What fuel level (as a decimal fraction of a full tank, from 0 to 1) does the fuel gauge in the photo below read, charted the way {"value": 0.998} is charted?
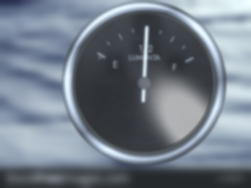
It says {"value": 0.5}
